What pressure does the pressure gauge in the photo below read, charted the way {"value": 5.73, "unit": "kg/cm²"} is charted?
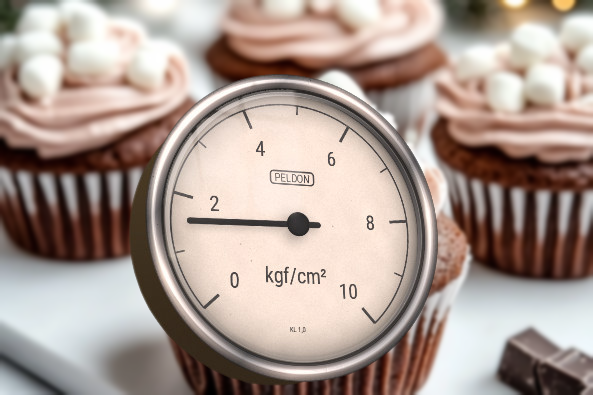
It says {"value": 1.5, "unit": "kg/cm²"}
